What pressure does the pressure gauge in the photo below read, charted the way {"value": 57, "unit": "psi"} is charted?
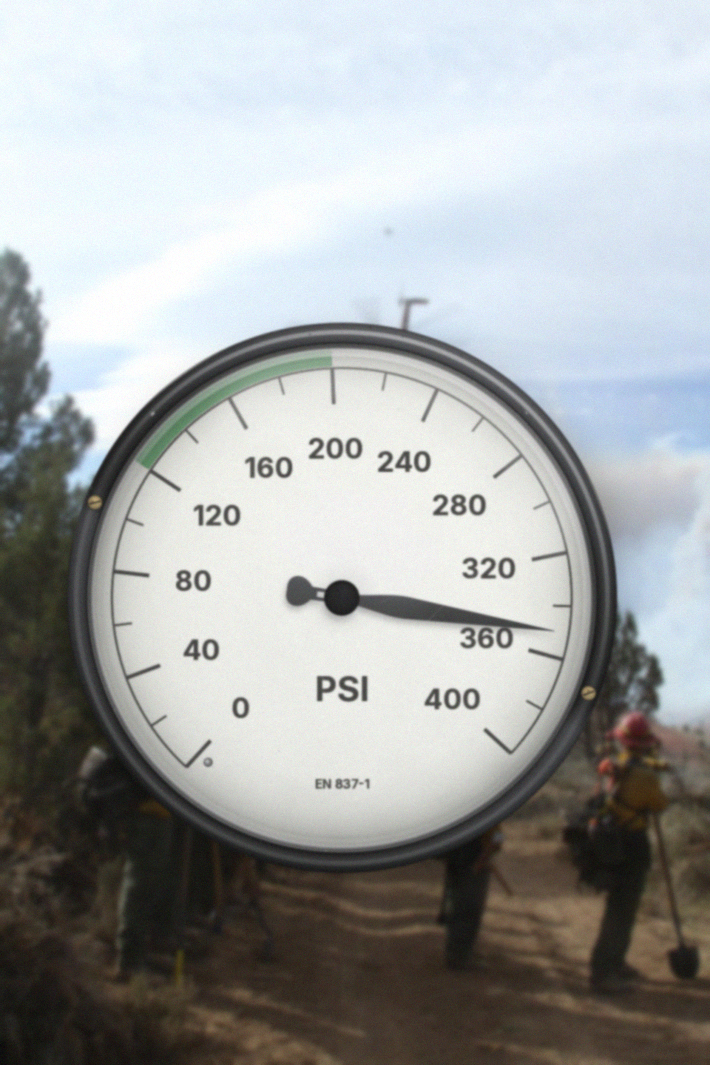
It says {"value": 350, "unit": "psi"}
